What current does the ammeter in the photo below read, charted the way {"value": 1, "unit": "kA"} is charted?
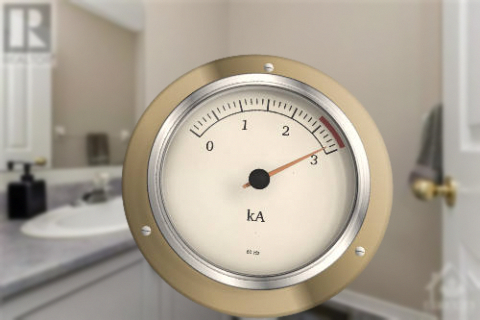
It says {"value": 2.9, "unit": "kA"}
